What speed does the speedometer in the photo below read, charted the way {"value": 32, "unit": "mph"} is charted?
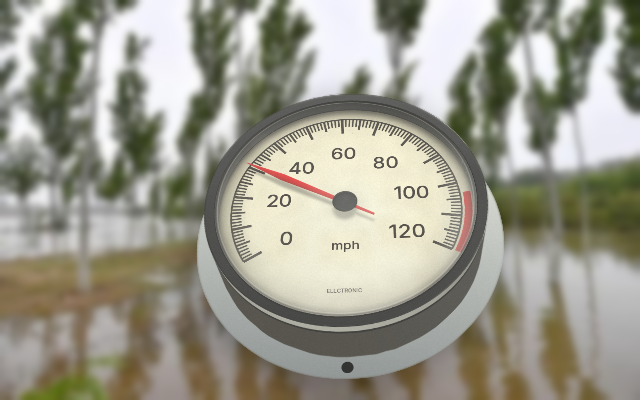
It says {"value": 30, "unit": "mph"}
